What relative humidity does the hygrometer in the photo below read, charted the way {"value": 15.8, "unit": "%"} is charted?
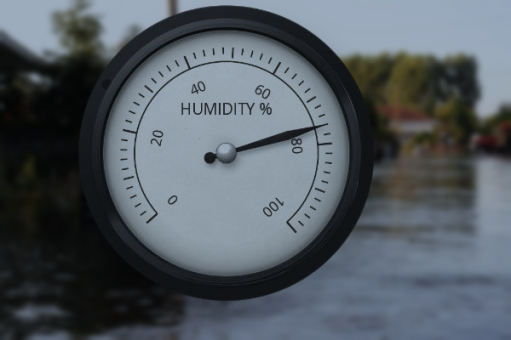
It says {"value": 76, "unit": "%"}
